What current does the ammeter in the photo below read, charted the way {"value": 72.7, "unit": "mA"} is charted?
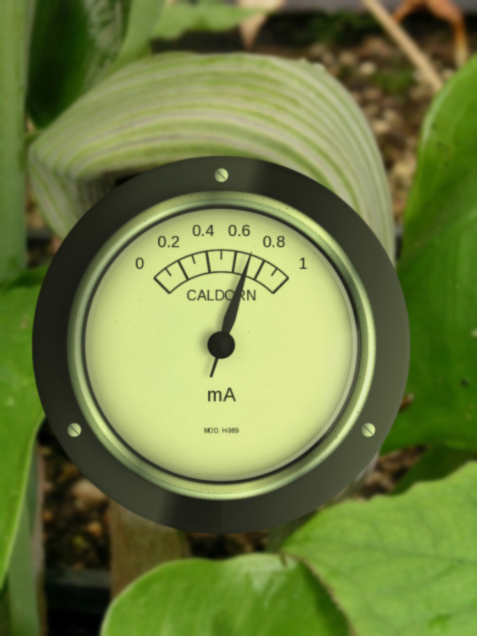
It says {"value": 0.7, "unit": "mA"}
